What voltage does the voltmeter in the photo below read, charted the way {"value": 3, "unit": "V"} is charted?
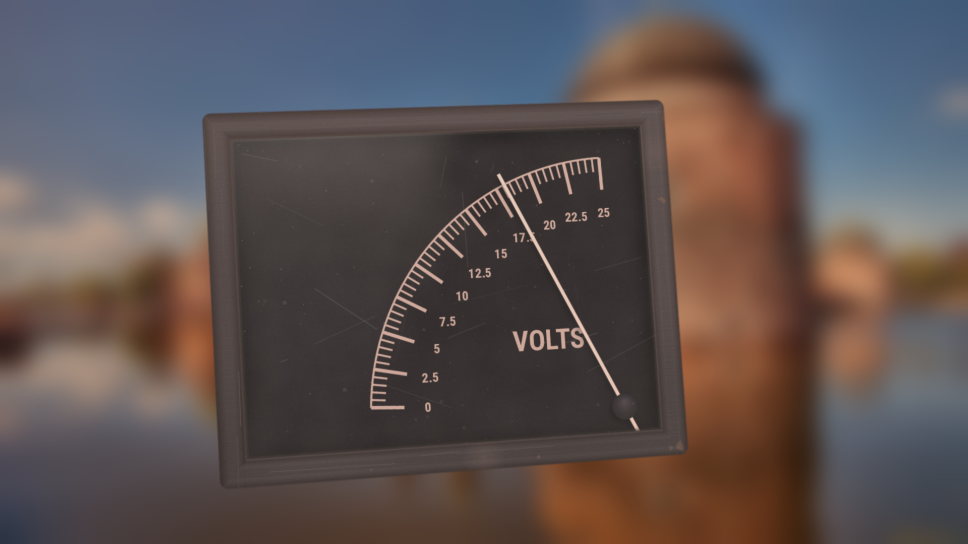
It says {"value": 18, "unit": "V"}
